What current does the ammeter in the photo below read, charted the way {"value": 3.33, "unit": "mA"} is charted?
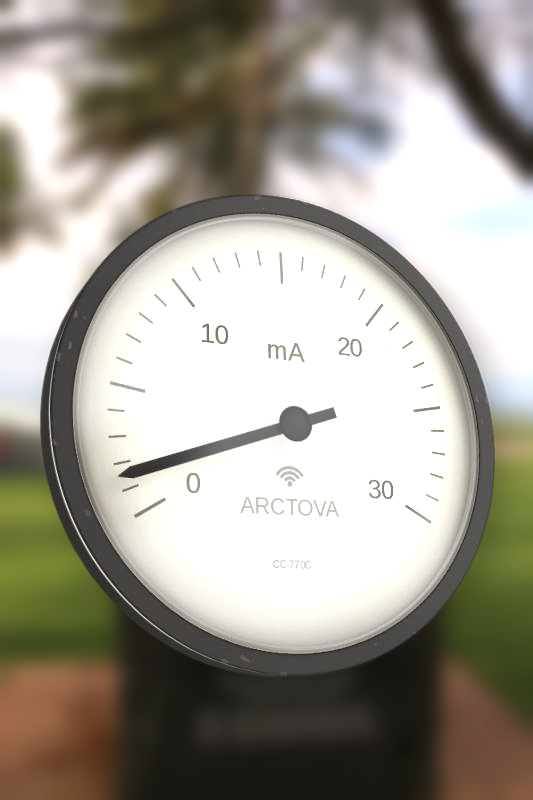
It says {"value": 1.5, "unit": "mA"}
